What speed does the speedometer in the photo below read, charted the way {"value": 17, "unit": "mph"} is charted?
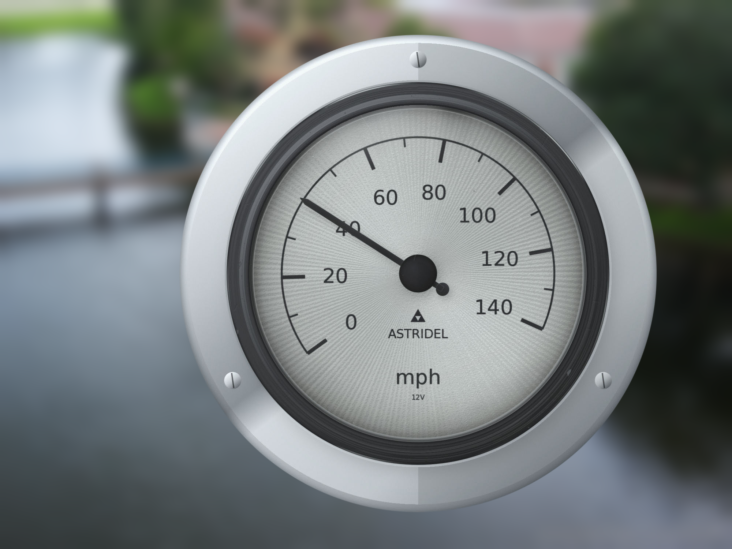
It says {"value": 40, "unit": "mph"}
